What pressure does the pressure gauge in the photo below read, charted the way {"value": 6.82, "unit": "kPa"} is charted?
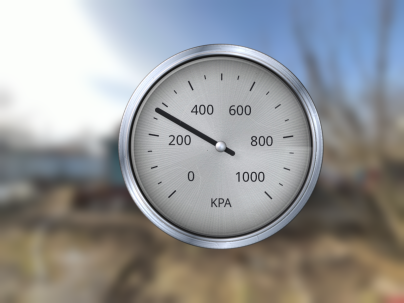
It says {"value": 275, "unit": "kPa"}
